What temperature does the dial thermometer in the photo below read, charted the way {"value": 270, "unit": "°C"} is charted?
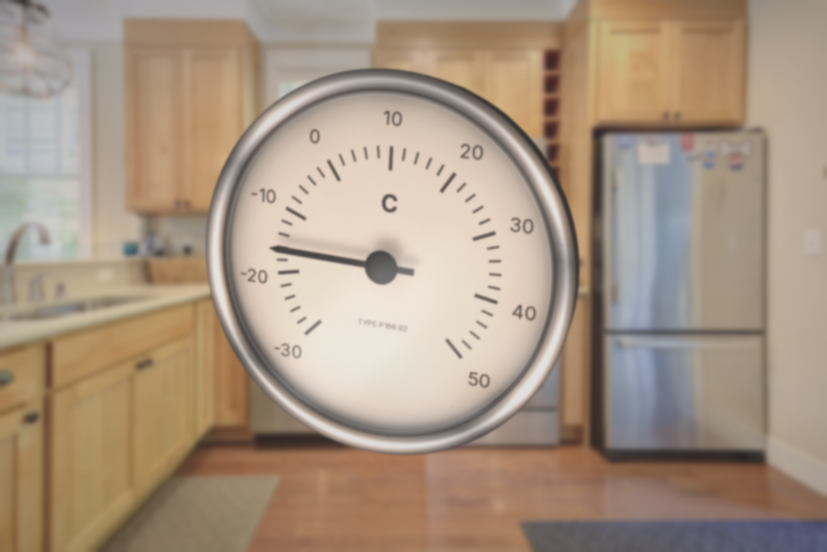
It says {"value": -16, "unit": "°C"}
